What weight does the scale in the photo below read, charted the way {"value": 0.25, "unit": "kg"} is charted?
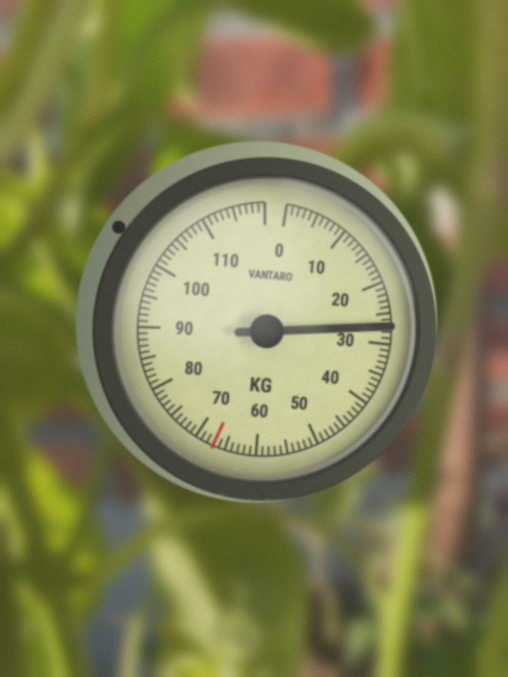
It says {"value": 27, "unit": "kg"}
